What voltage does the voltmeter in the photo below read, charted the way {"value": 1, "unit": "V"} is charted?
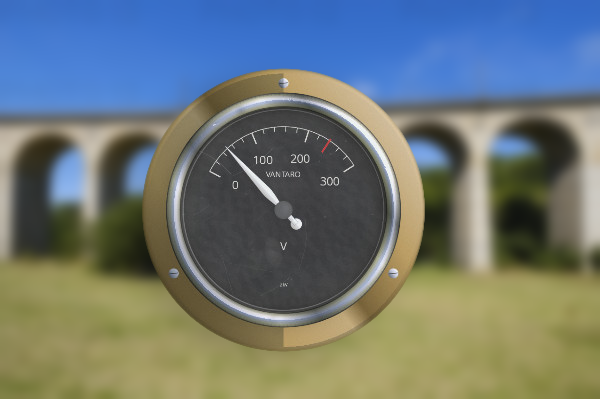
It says {"value": 50, "unit": "V"}
